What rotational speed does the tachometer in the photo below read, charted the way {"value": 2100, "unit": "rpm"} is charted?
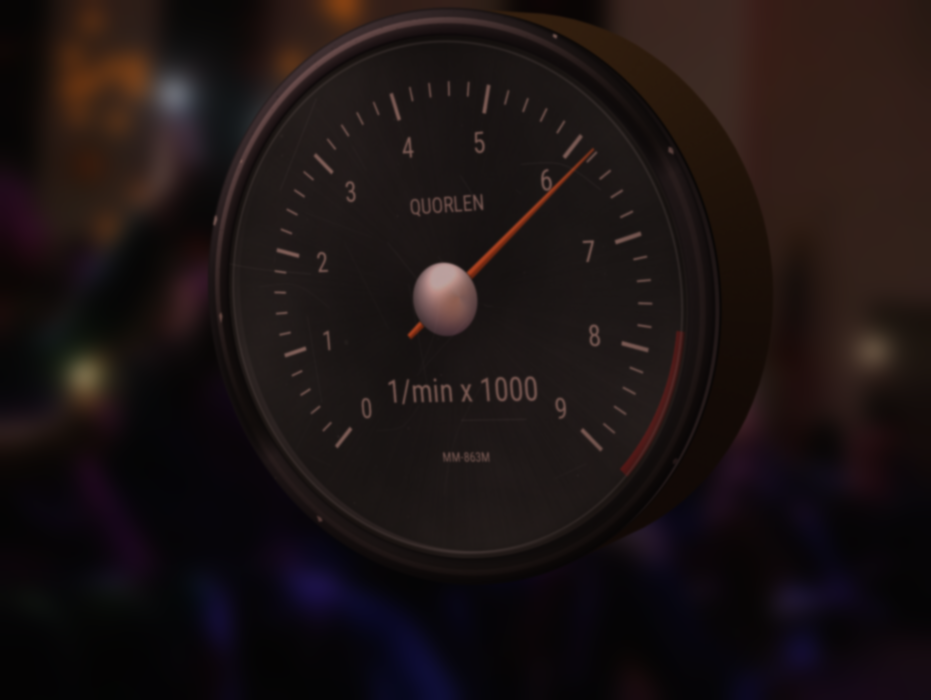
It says {"value": 6200, "unit": "rpm"}
